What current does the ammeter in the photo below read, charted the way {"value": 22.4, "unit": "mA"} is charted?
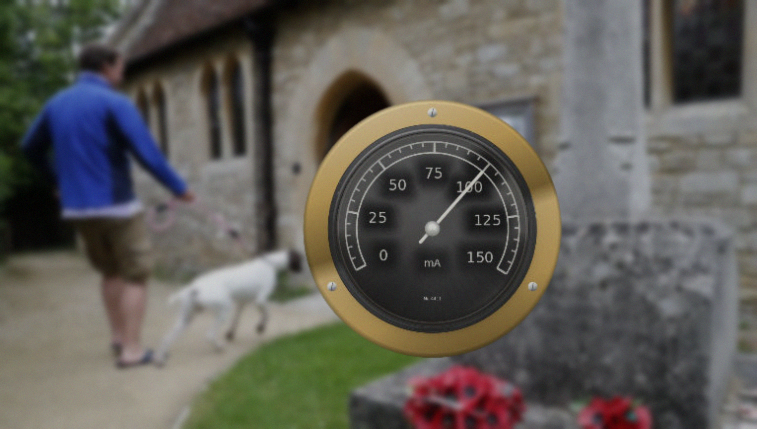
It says {"value": 100, "unit": "mA"}
